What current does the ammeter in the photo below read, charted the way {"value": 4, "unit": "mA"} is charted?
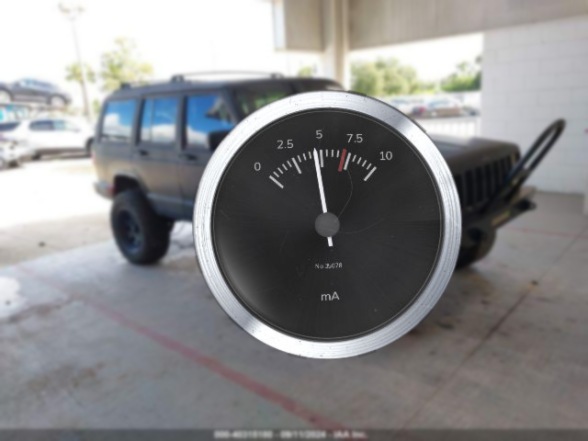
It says {"value": 4.5, "unit": "mA"}
